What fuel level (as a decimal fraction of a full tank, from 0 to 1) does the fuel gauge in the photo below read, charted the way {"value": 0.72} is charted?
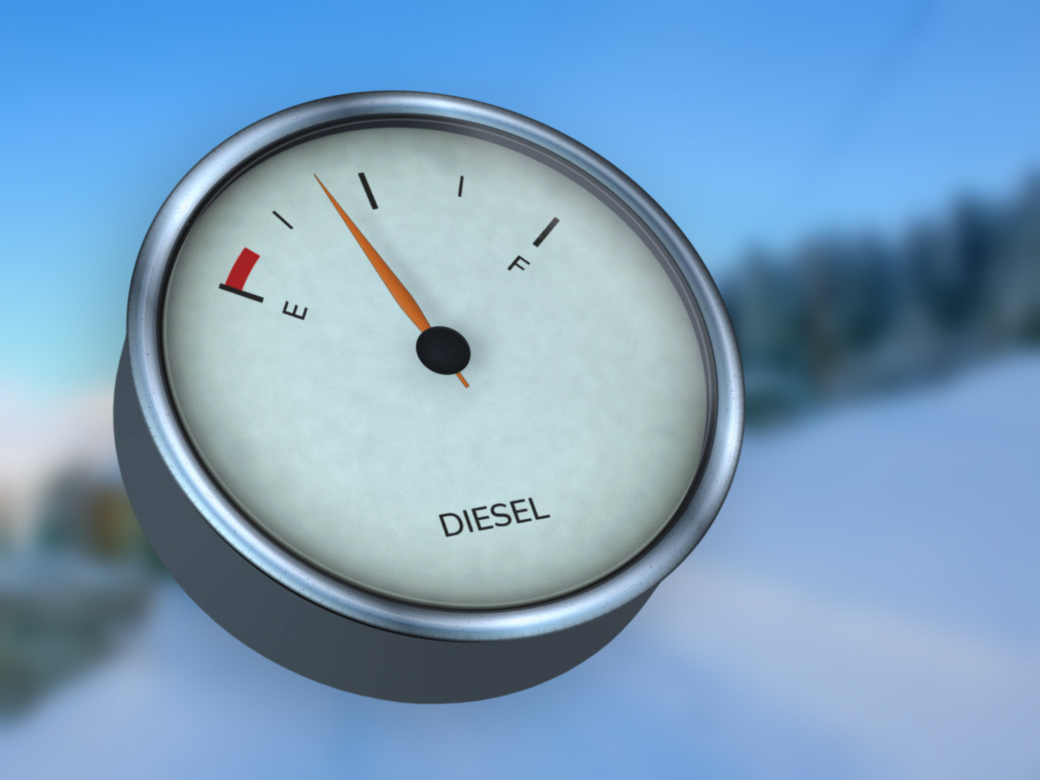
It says {"value": 0.375}
